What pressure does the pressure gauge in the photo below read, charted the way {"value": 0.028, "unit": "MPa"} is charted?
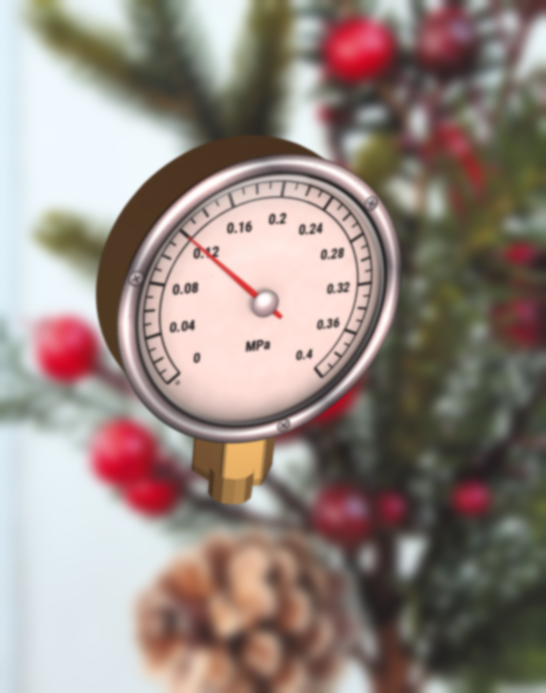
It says {"value": 0.12, "unit": "MPa"}
